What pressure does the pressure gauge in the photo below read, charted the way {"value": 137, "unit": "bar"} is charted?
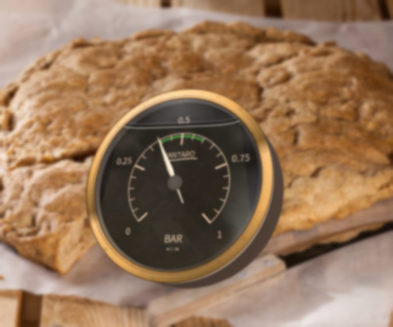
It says {"value": 0.4, "unit": "bar"}
